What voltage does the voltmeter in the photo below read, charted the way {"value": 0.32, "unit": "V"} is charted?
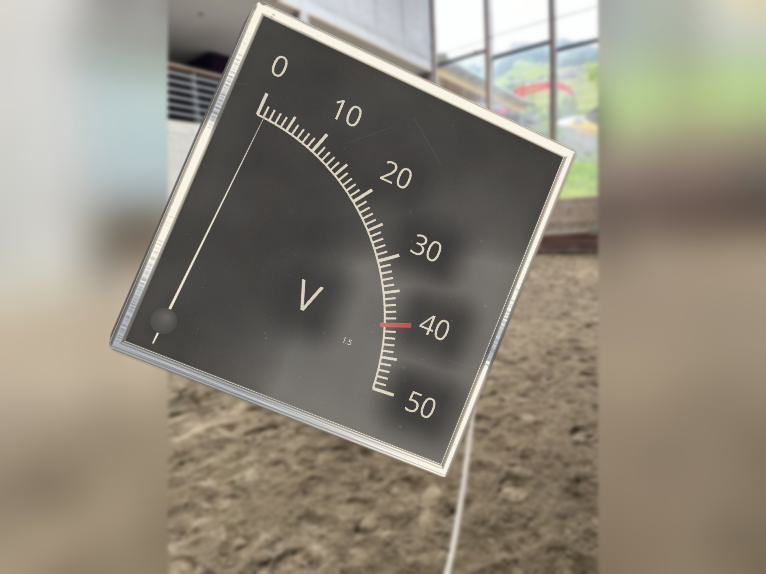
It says {"value": 1, "unit": "V"}
